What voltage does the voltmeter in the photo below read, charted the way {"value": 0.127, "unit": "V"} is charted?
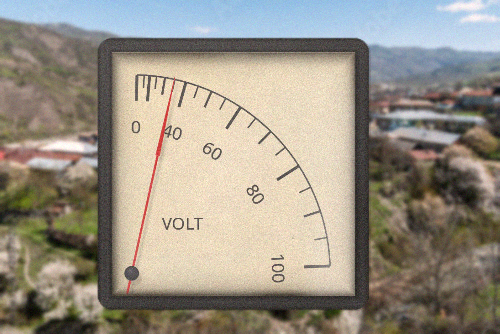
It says {"value": 35, "unit": "V"}
